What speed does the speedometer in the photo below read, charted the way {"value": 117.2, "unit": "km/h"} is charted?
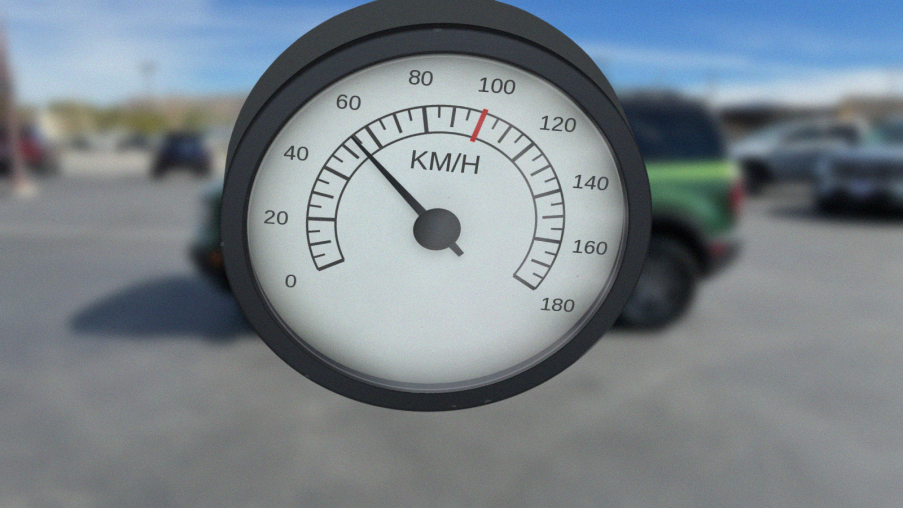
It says {"value": 55, "unit": "km/h"}
